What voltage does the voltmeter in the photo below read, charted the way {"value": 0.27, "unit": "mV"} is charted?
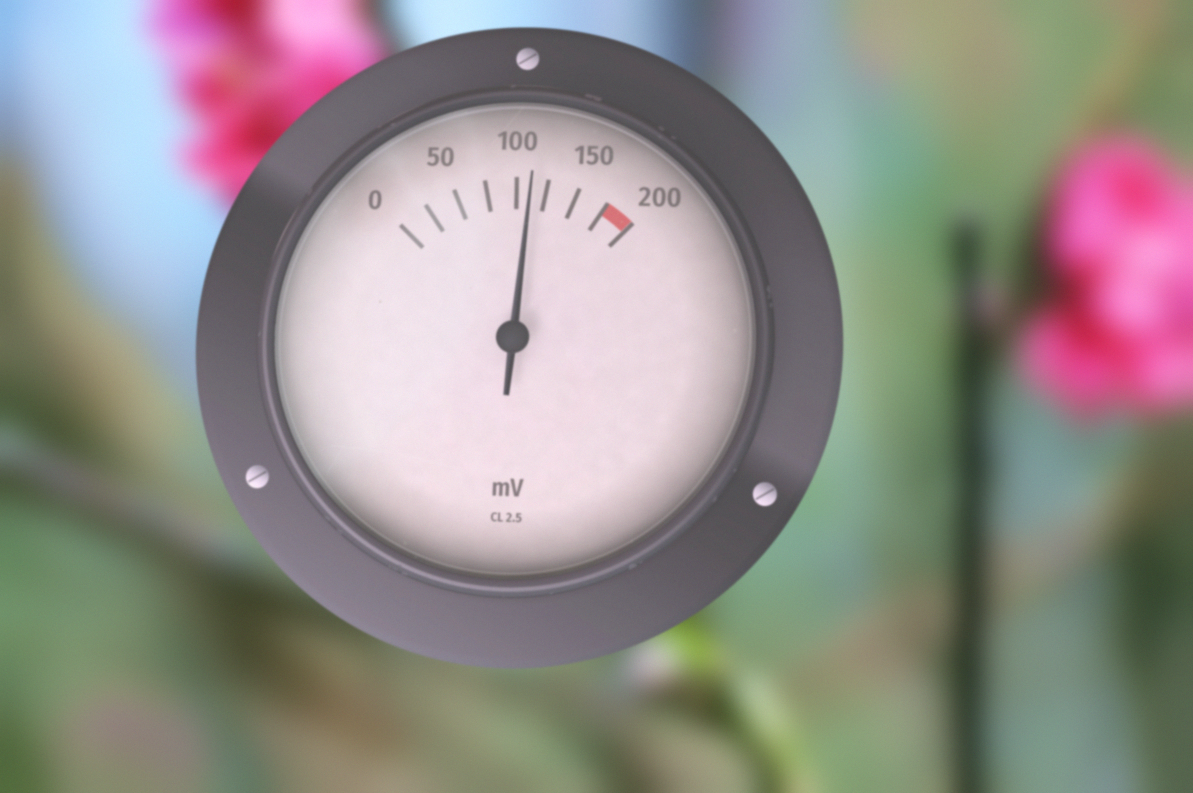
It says {"value": 112.5, "unit": "mV"}
